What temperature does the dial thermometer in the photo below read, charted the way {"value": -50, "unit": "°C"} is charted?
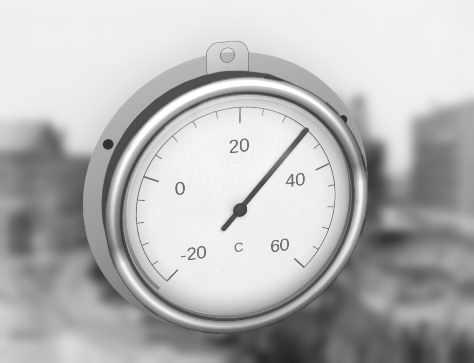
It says {"value": 32, "unit": "°C"}
